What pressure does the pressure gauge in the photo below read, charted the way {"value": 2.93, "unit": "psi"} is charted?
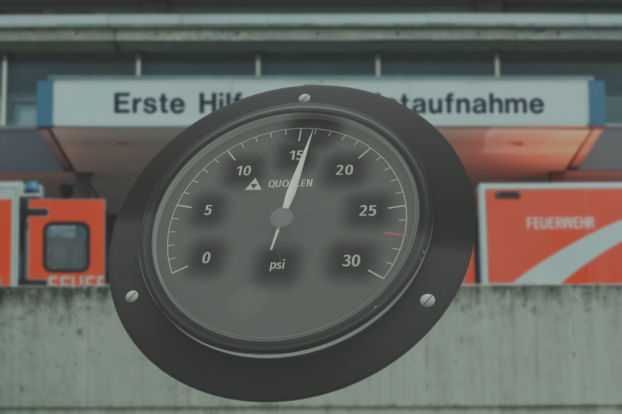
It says {"value": 16, "unit": "psi"}
